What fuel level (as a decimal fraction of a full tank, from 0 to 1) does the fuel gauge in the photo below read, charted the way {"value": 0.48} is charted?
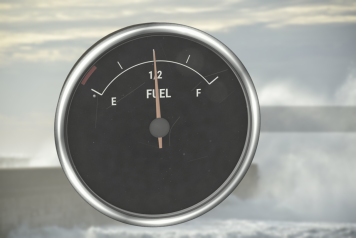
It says {"value": 0.5}
